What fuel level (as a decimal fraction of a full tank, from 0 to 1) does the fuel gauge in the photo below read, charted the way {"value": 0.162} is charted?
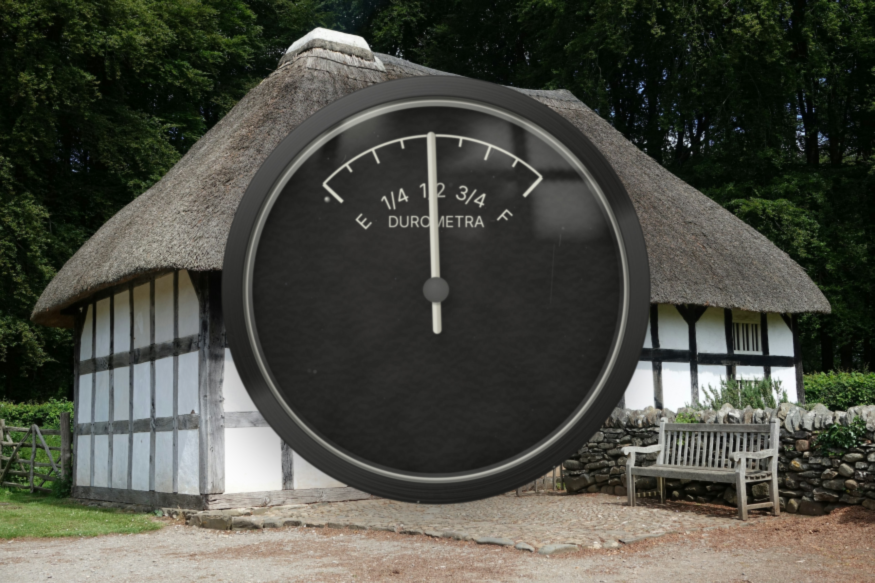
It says {"value": 0.5}
